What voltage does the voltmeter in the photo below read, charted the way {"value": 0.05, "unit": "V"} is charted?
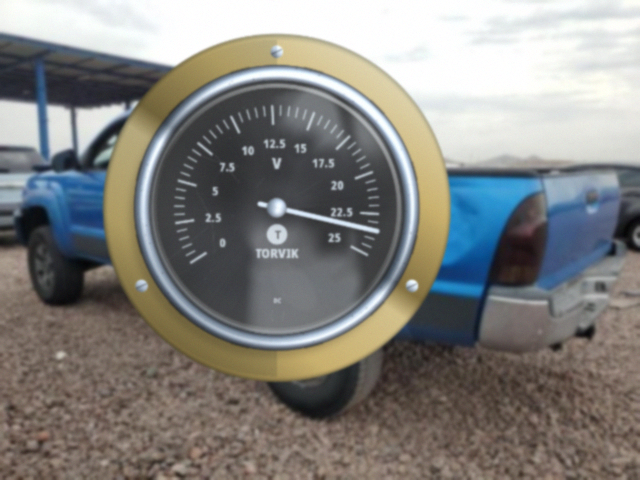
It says {"value": 23.5, "unit": "V"}
